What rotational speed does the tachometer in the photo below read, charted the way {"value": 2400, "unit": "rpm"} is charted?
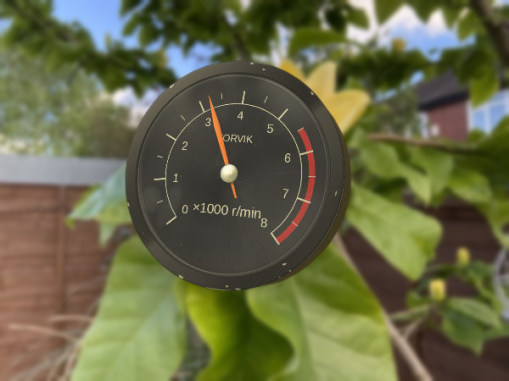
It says {"value": 3250, "unit": "rpm"}
